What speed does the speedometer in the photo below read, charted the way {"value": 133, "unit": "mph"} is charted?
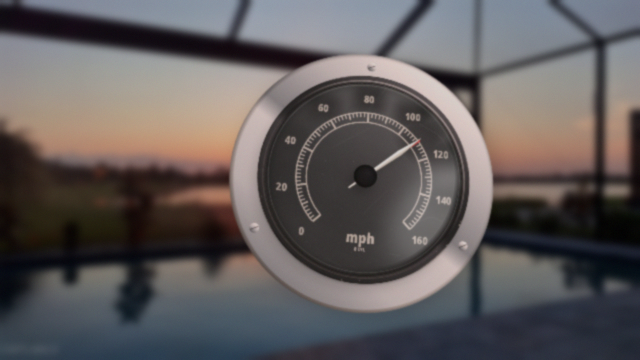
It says {"value": 110, "unit": "mph"}
